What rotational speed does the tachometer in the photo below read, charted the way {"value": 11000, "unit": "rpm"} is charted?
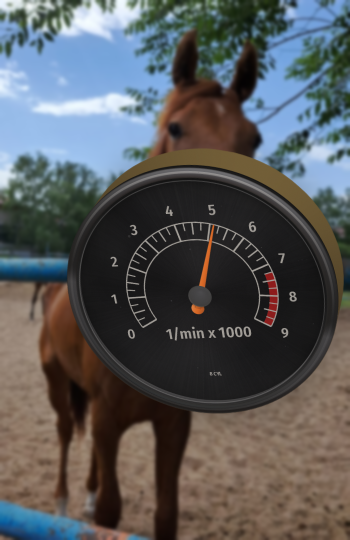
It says {"value": 5125, "unit": "rpm"}
